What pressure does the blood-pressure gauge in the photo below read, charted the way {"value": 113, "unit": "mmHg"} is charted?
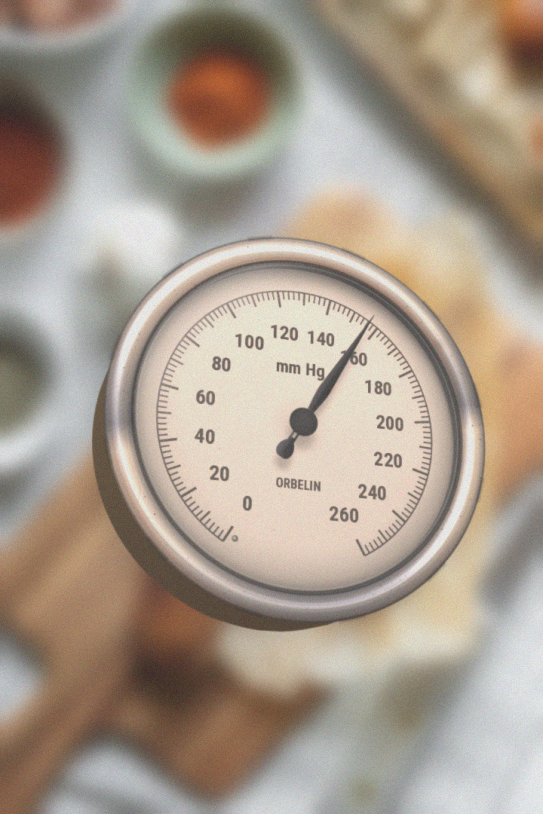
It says {"value": 156, "unit": "mmHg"}
